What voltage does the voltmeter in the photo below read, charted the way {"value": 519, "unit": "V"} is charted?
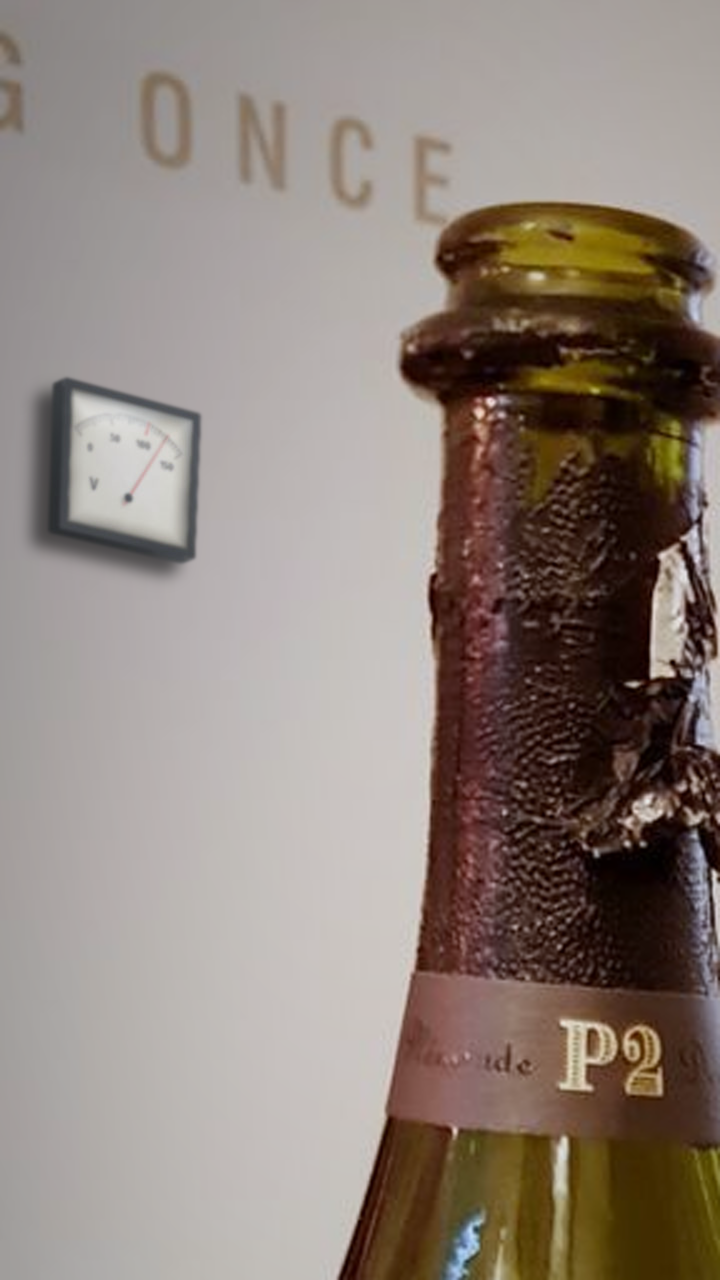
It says {"value": 125, "unit": "V"}
